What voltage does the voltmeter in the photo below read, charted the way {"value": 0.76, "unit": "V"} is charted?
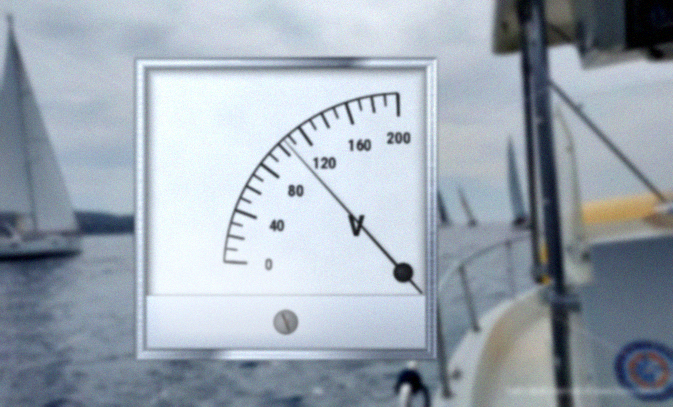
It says {"value": 105, "unit": "V"}
